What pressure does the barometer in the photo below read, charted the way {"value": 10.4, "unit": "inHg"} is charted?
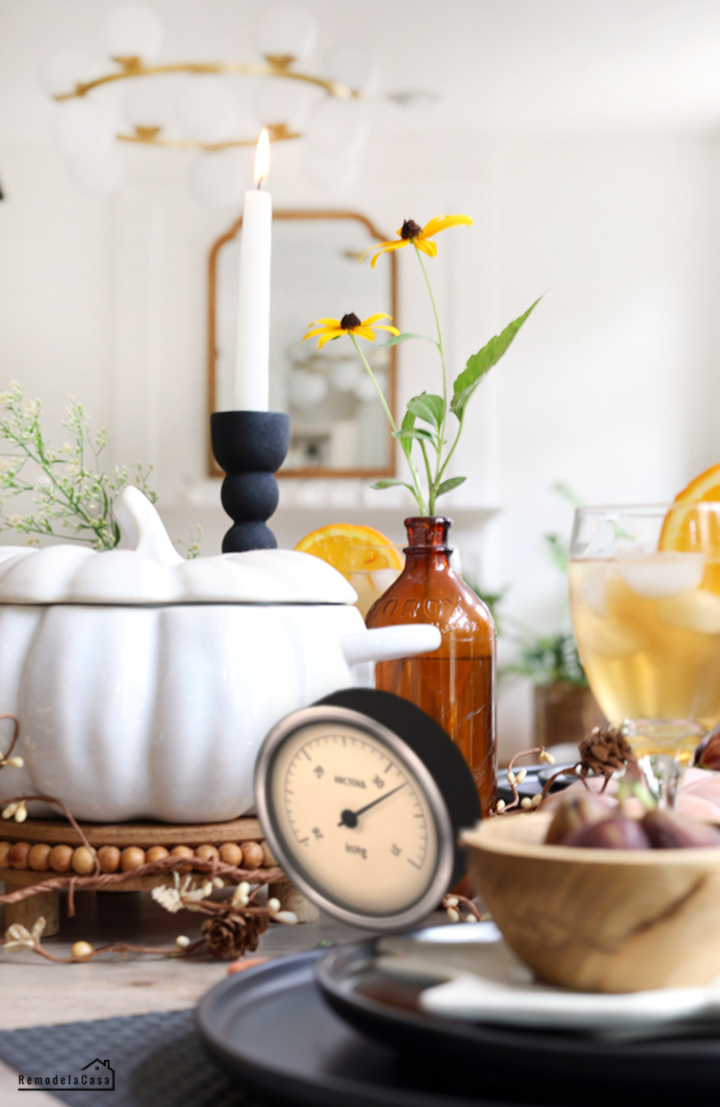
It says {"value": 30.2, "unit": "inHg"}
